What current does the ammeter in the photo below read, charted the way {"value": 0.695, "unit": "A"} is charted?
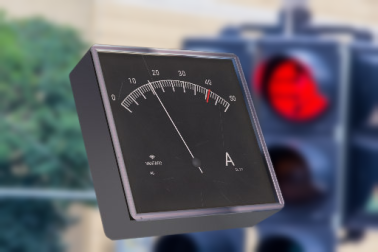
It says {"value": 15, "unit": "A"}
